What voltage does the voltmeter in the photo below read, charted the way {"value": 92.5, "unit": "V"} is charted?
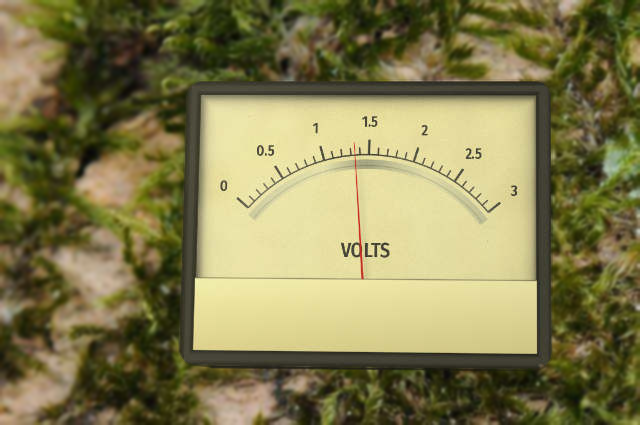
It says {"value": 1.35, "unit": "V"}
